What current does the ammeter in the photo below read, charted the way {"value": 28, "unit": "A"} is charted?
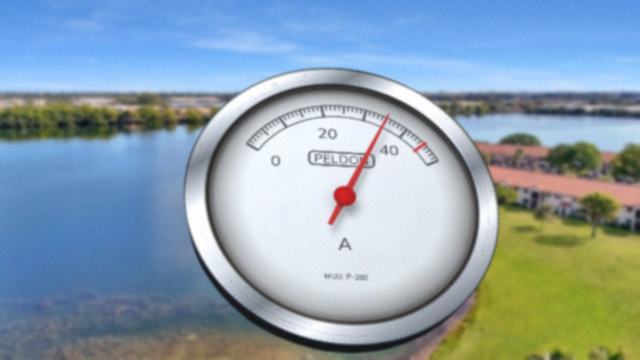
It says {"value": 35, "unit": "A"}
